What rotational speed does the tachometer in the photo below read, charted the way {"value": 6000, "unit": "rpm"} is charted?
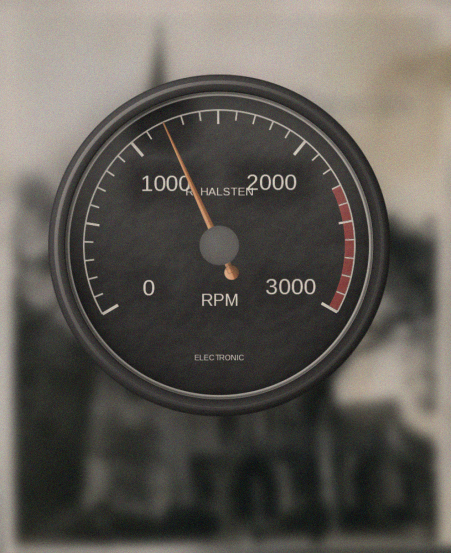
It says {"value": 1200, "unit": "rpm"}
